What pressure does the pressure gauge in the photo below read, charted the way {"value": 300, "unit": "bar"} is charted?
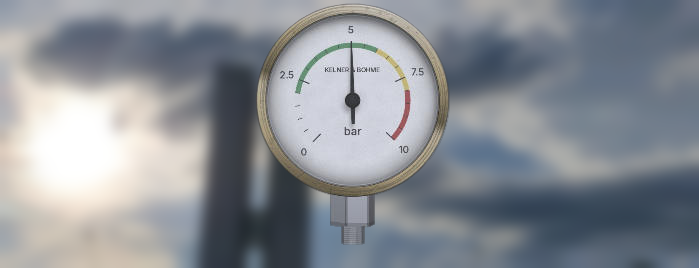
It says {"value": 5, "unit": "bar"}
